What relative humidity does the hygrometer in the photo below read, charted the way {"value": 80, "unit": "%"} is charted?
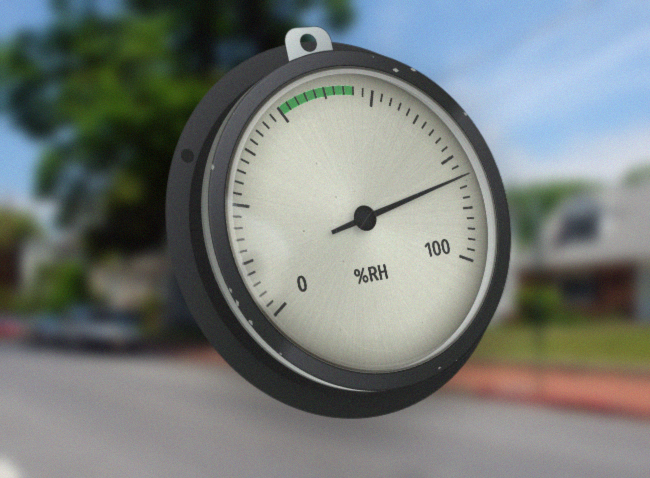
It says {"value": 84, "unit": "%"}
